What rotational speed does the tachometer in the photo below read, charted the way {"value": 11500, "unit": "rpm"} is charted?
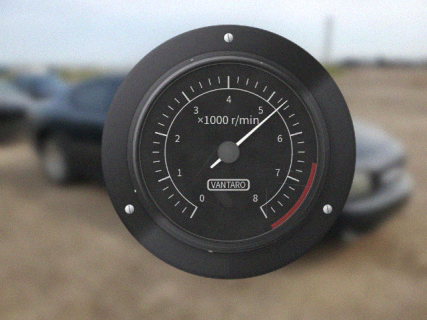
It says {"value": 5300, "unit": "rpm"}
